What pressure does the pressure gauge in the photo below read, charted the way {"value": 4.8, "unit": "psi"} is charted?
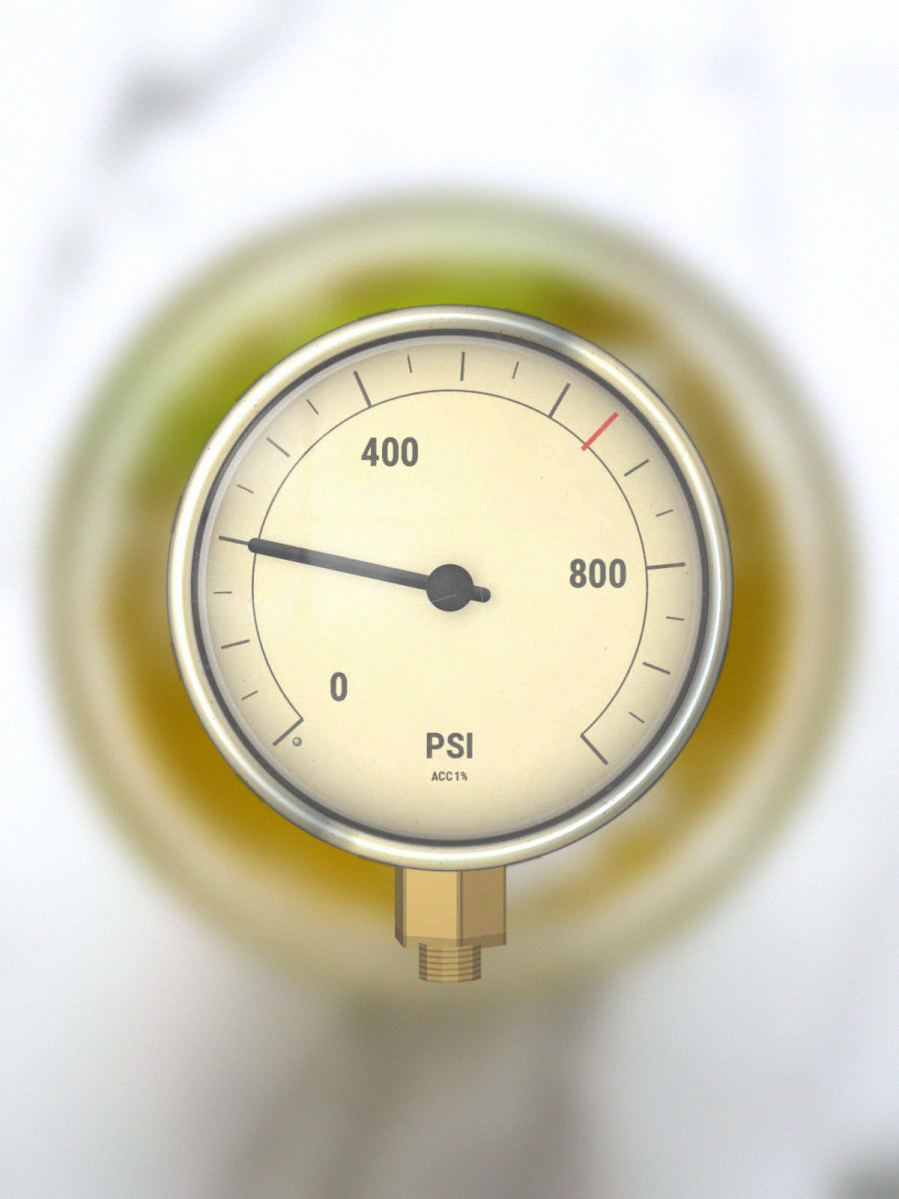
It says {"value": 200, "unit": "psi"}
